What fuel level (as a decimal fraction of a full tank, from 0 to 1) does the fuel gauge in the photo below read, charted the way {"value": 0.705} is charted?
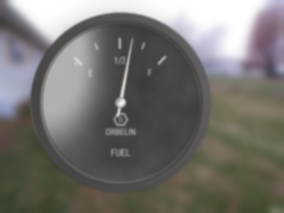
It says {"value": 0.625}
